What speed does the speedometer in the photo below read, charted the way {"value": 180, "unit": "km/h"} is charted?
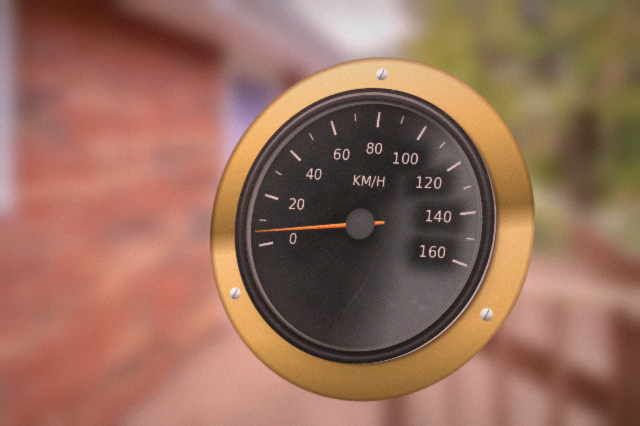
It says {"value": 5, "unit": "km/h"}
